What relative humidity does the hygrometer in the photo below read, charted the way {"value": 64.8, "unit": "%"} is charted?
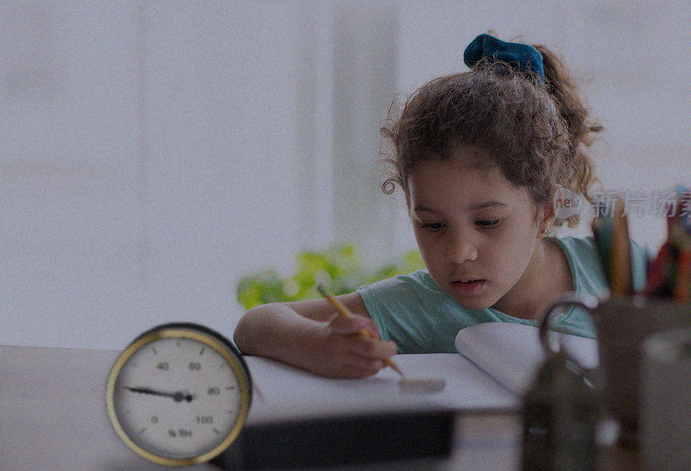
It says {"value": 20, "unit": "%"}
